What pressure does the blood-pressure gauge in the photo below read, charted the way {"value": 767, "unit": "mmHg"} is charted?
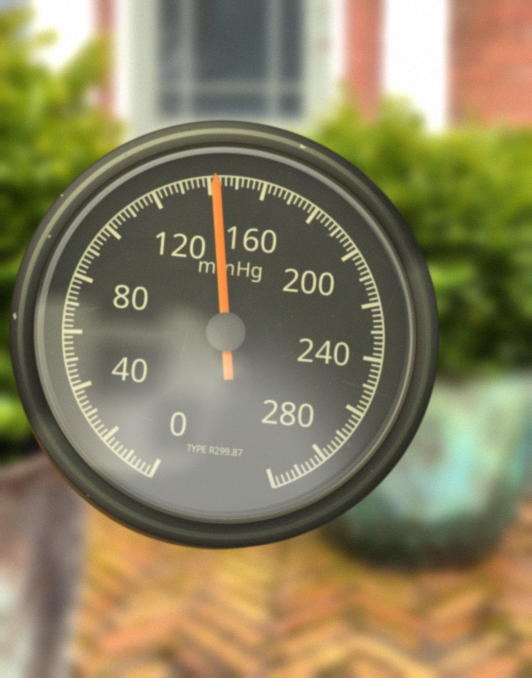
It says {"value": 142, "unit": "mmHg"}
